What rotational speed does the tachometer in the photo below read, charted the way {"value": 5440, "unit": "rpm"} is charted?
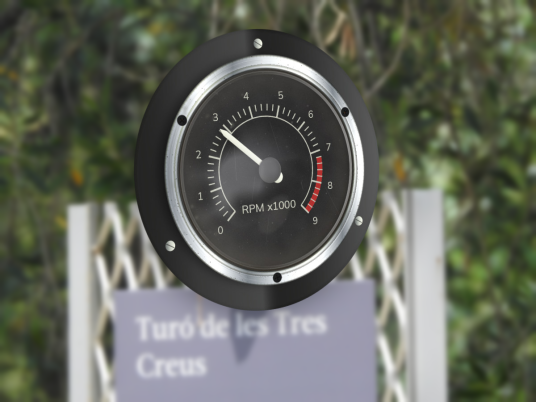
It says {"value": 2800, "unit": "rpm"}
